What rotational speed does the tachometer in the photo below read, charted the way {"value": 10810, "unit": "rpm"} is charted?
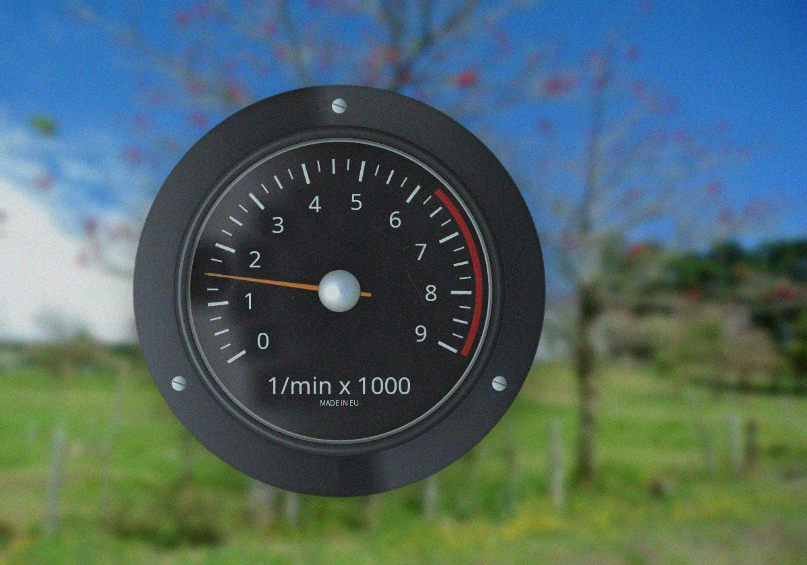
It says {"value": 1500, "unit": "rpm"}
